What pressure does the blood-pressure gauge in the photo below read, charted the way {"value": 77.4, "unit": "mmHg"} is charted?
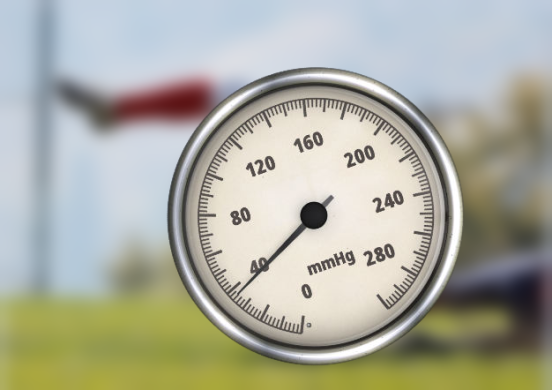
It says {"value": 36, "unit": "mmHg"}
